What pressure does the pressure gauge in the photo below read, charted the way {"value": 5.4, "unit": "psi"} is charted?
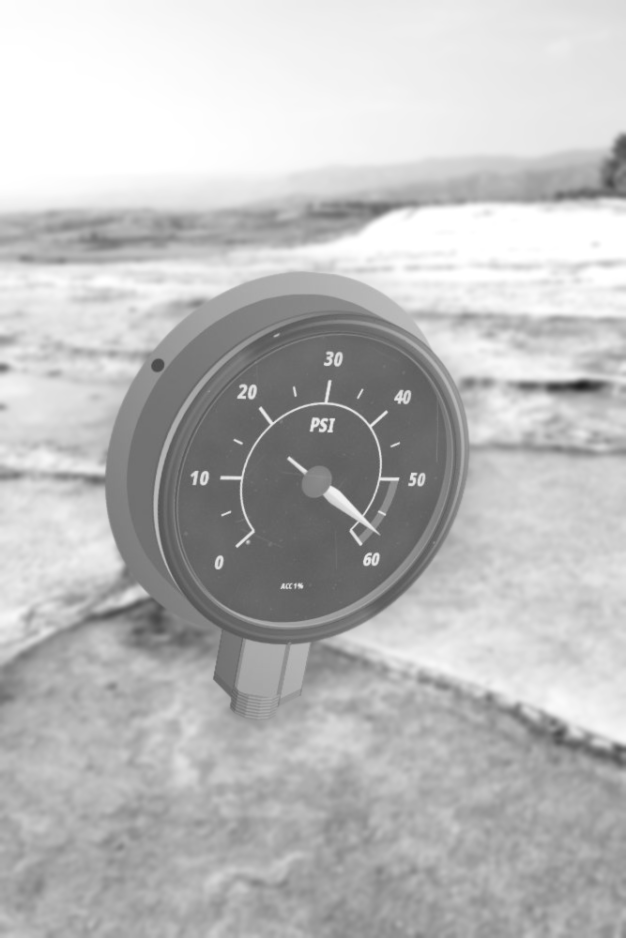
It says {"value": 57.5, "unit": "psi"}
